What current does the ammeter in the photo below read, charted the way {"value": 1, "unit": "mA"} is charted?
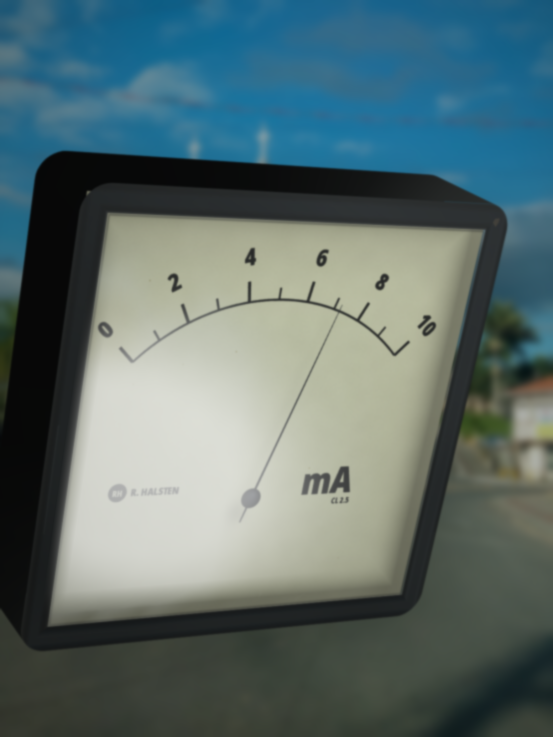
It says {"value": 7, "unit": "mA"}
